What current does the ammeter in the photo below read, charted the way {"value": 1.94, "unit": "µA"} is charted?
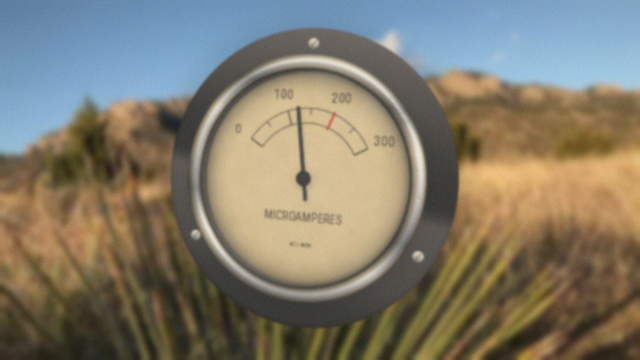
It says {"value": 125, "unit": "µA"}
